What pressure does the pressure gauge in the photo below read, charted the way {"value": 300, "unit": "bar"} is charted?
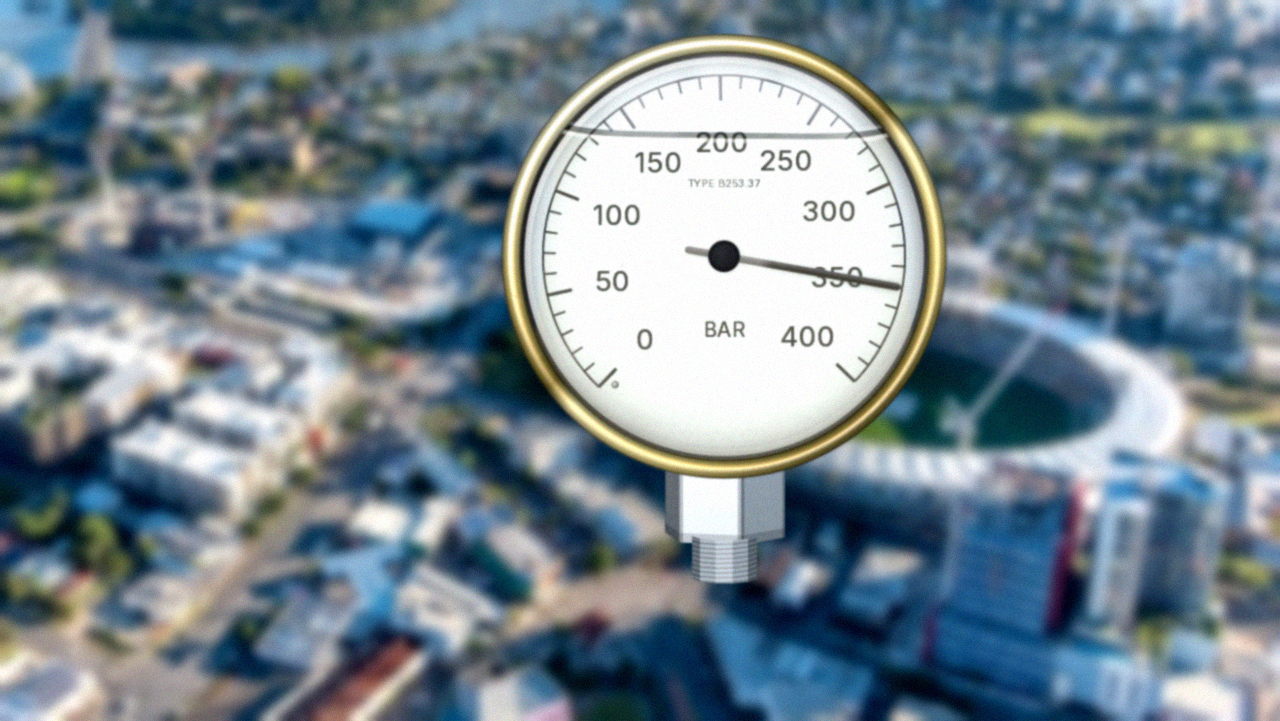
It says {"value": 350, "unit": "bar"}
